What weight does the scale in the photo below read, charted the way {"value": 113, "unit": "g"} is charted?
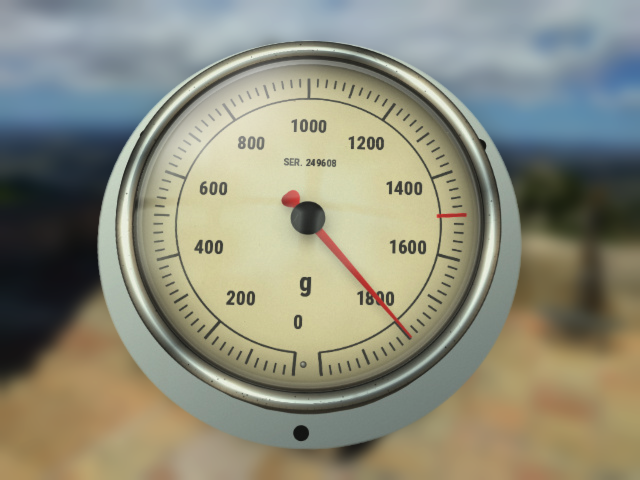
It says {"value": 1800, "unit": "g"}
